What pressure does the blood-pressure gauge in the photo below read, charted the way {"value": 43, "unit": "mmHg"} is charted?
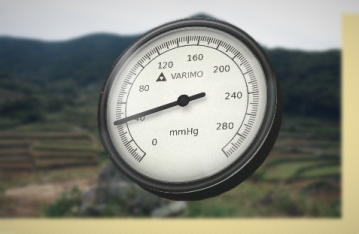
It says {"value": 40, "unit": "mmHg"}
